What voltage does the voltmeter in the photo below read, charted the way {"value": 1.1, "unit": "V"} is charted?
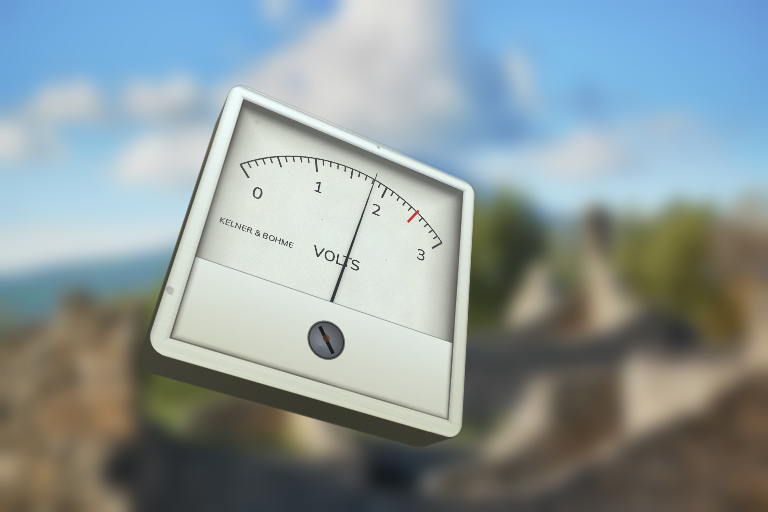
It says {"value": 1.8, "unit": "V"}
